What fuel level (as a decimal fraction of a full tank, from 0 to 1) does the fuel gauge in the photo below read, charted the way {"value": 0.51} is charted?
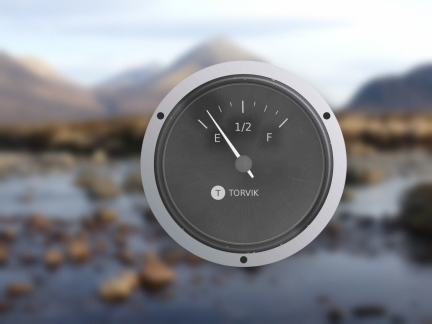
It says {"value": 0.125}
